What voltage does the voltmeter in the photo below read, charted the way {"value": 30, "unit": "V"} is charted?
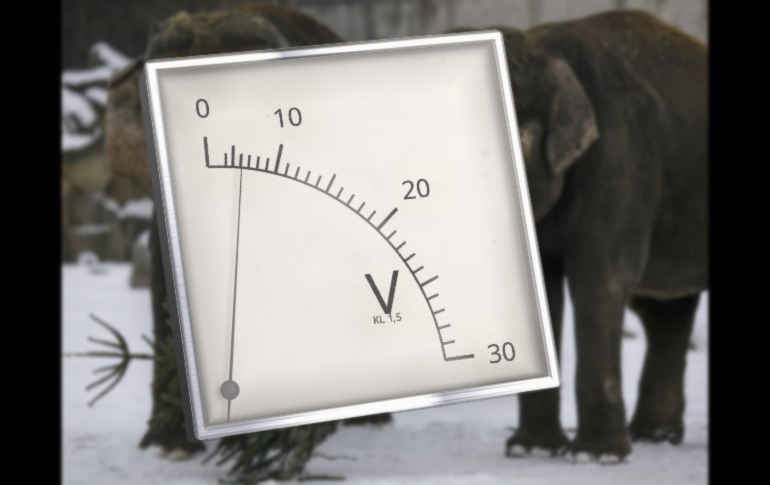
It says {"value": 6, "unit": "V"}
